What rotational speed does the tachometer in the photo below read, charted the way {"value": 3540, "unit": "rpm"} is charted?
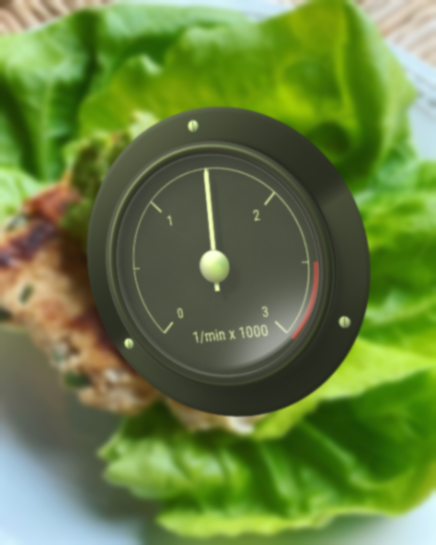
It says {"value": 1500, "unit": "rpm"}
